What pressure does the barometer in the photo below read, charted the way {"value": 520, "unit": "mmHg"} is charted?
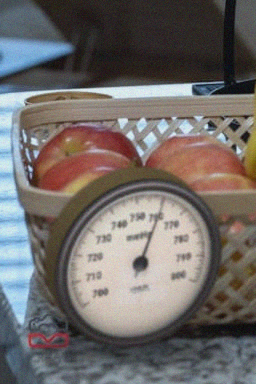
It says {"value": 760, "unit": "mmHg"}
